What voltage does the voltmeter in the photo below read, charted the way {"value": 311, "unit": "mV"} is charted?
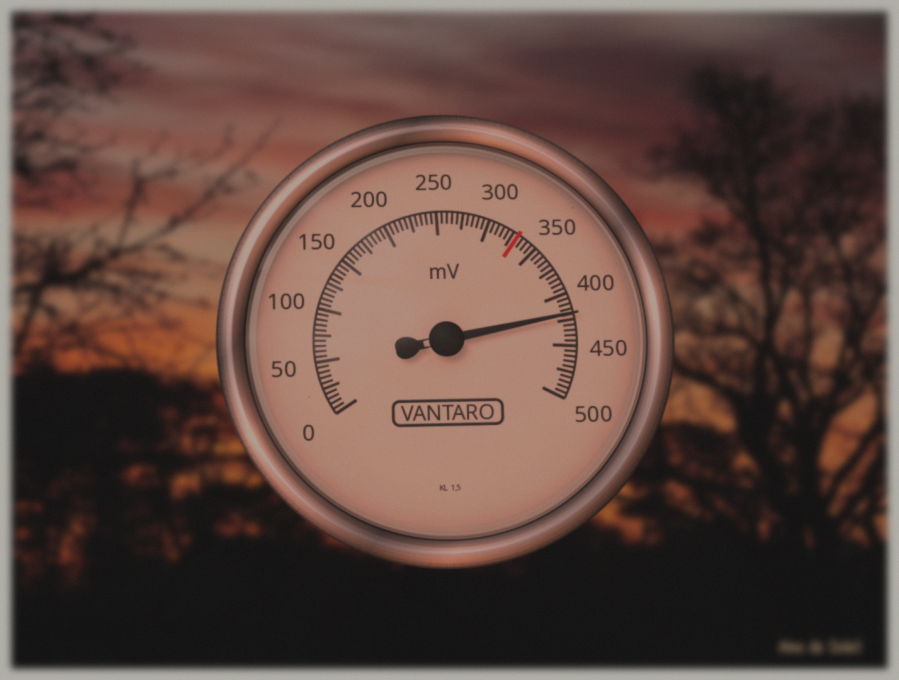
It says {"value": 420, "unit": "mV"}
